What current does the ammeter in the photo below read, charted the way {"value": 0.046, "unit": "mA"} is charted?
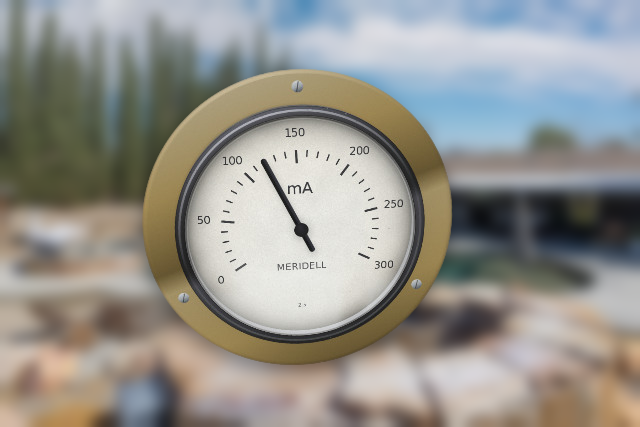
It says {"value": 120, "unit": "mA"}
